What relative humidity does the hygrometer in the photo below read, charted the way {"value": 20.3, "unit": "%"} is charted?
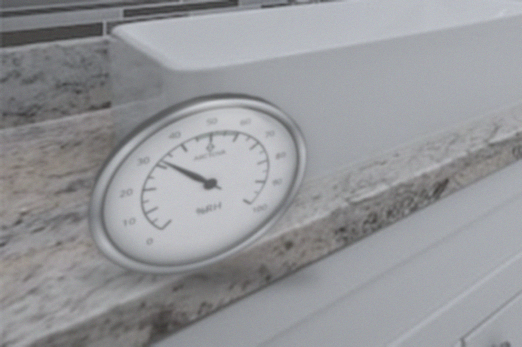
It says {"value": 32.5, "unit": "%"}
